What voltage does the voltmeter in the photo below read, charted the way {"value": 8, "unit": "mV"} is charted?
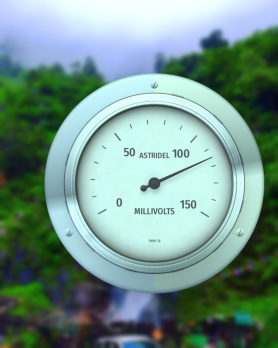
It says {"value": 115, "unit": "mV"}
